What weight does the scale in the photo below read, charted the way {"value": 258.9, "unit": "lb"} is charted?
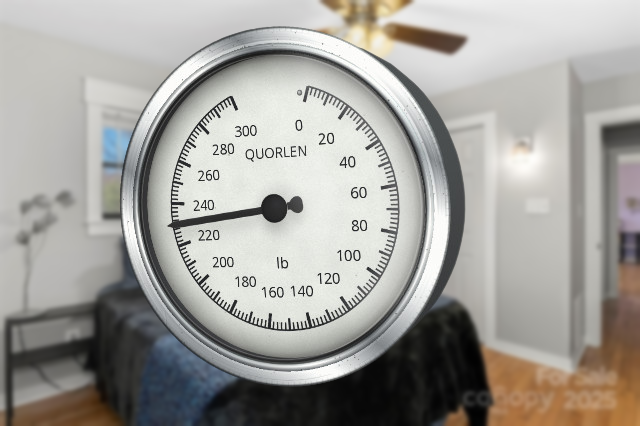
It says {"value": 230, "unit": "lb"}
